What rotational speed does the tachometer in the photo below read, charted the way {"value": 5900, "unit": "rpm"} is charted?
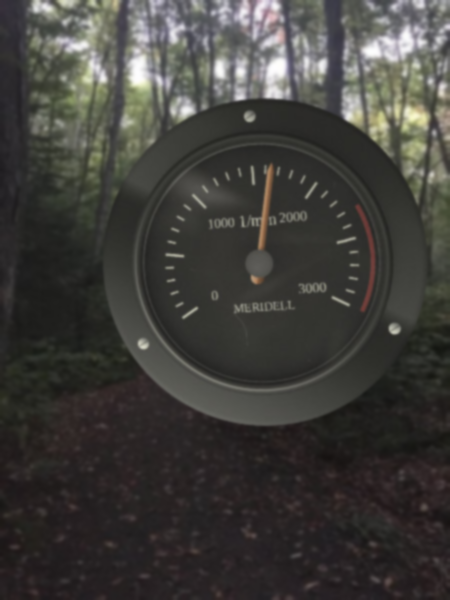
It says {"value": 1650, "unit": "rpm"}
